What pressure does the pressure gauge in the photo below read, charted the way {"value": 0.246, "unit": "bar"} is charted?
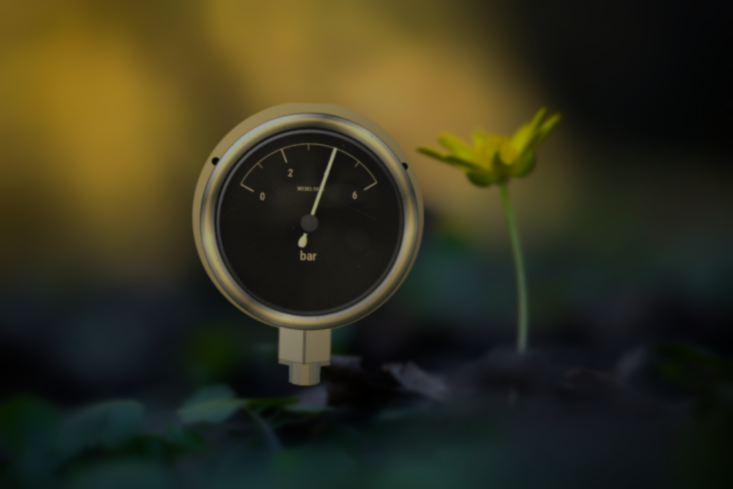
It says {"value": 4, "unit": "bar"}
